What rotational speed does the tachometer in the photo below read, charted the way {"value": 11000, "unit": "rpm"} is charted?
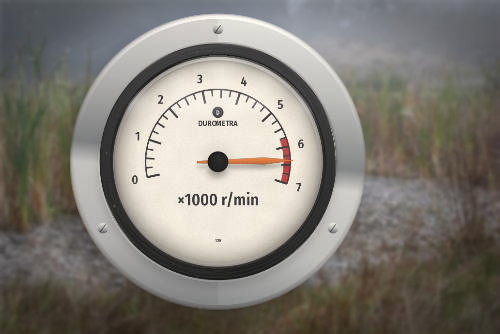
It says {"value": 6375, "unit": "rpm"}
